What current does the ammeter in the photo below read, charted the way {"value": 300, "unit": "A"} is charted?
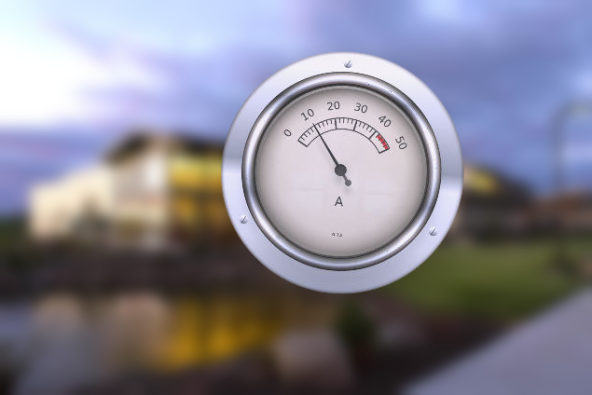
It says {"value": 10, "unit": "A"}
